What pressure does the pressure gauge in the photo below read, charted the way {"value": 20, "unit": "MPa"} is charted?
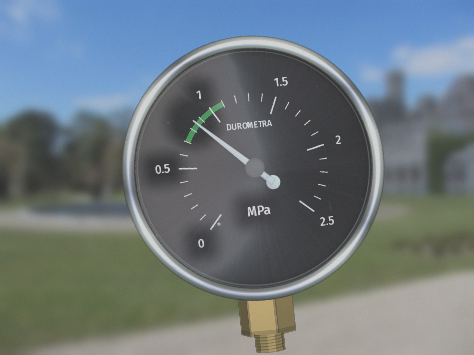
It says {"value": 0.85, "unit": "MPa"}
